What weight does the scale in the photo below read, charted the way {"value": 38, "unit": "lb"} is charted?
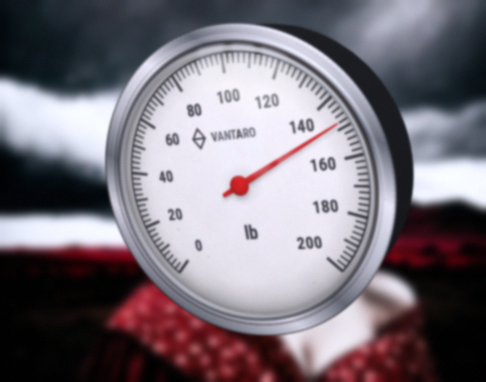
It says {"value": 148, "unit": "lb"}
